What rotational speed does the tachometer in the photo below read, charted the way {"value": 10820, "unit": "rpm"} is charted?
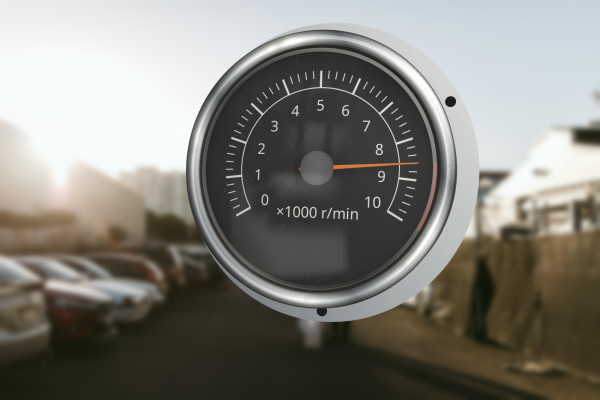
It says {"value": 8600, "unit": "rpm"}
